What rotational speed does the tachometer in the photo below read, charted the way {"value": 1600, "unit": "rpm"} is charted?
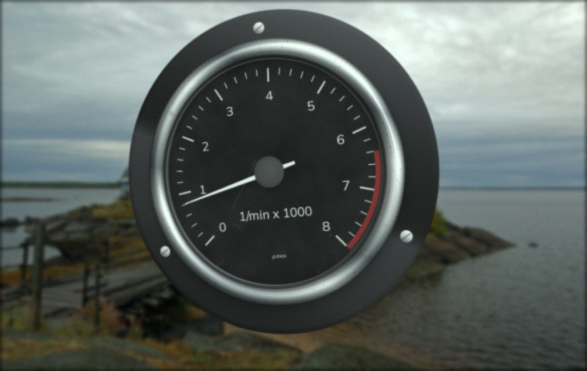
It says {"value": 800, "unit": "rpm"}
